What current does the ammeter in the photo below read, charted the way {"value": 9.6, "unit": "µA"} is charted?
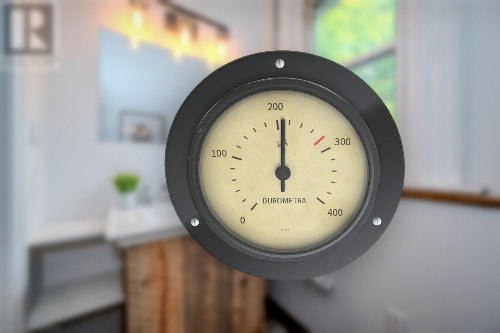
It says {"value": 210, "unit": "µA"}
